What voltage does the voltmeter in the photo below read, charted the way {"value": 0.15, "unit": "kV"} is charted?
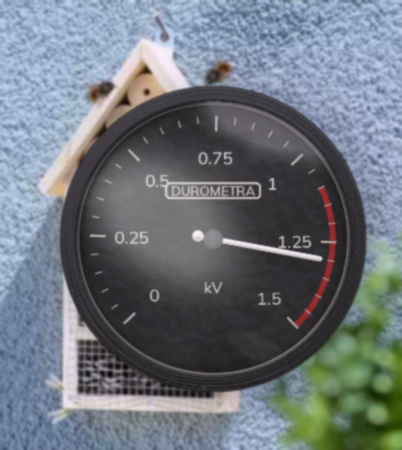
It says {"value": 1.3, "unit": "kV"}
